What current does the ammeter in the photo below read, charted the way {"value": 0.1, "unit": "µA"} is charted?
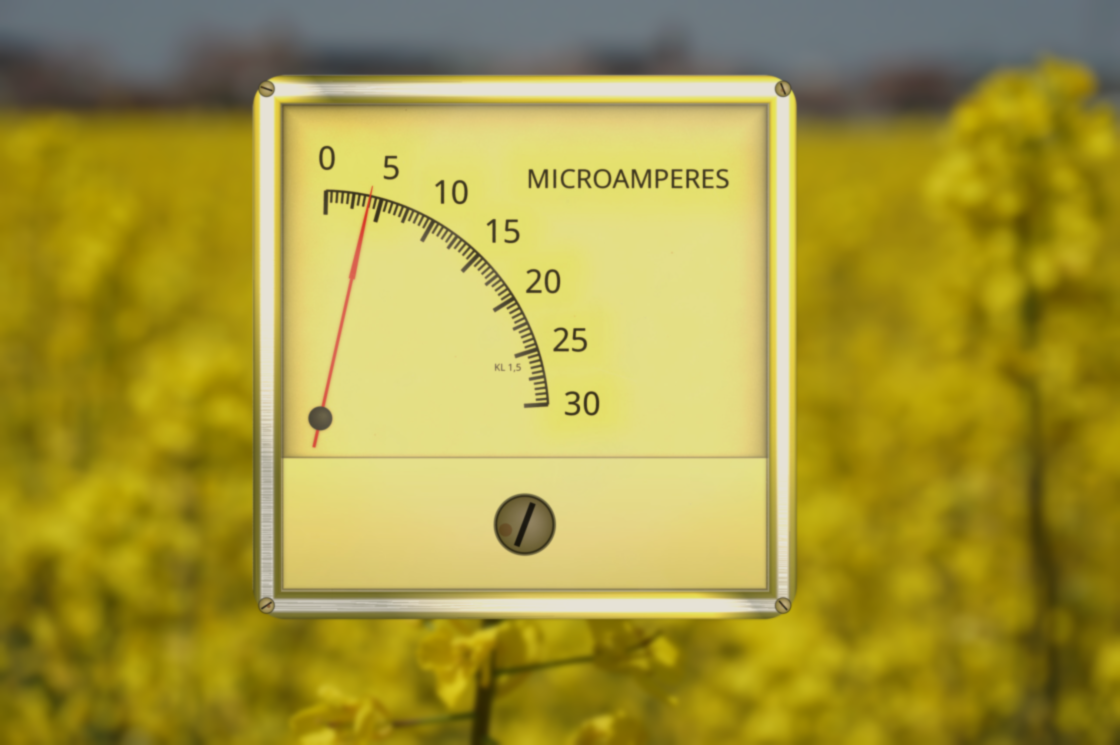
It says {"value": 4, "unit": "µA"}
